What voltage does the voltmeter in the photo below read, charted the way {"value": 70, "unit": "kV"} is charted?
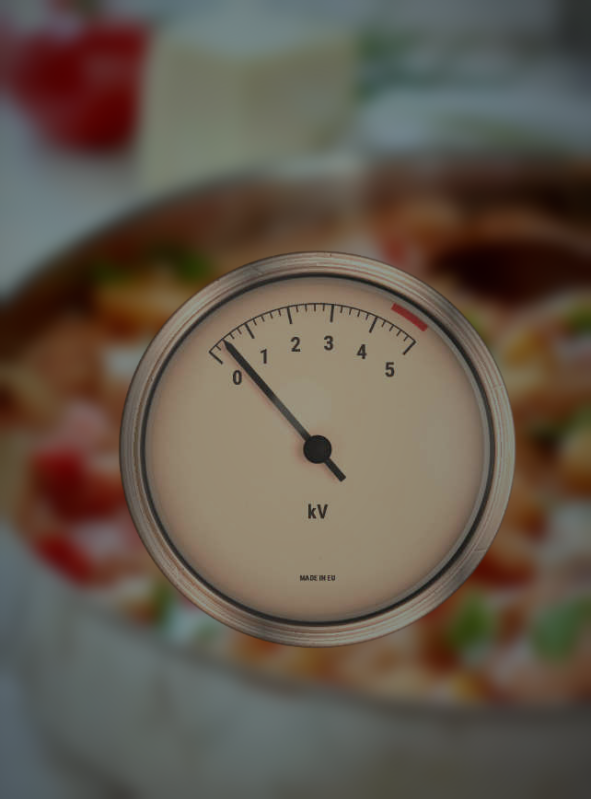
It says {"value": 0.4, "unit": "kV"}
